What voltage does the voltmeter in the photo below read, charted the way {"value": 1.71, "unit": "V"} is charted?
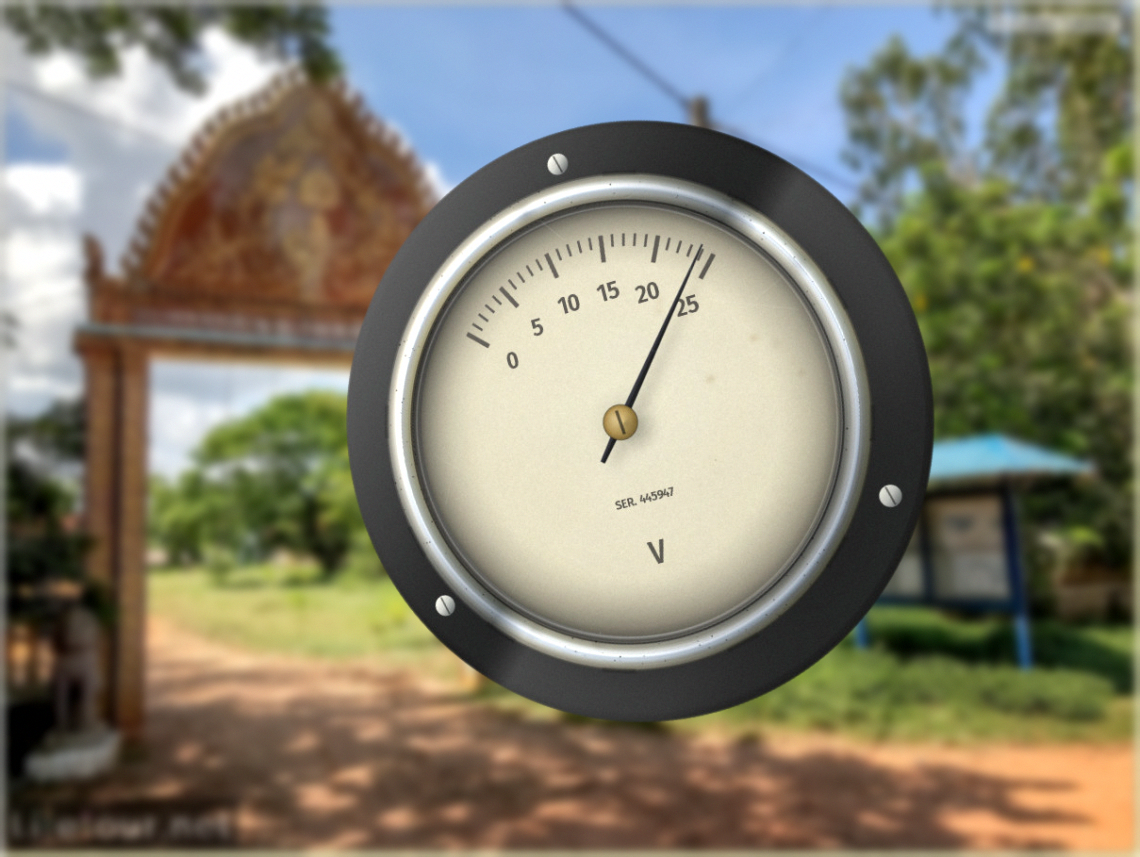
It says {"value": 24, "unit": "V"}
